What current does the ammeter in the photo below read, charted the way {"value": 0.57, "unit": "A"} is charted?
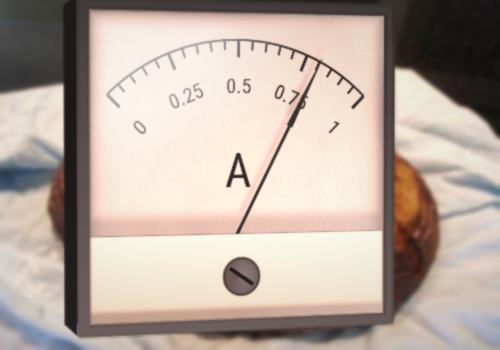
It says {"value": 0.8, "unit": "A"}
